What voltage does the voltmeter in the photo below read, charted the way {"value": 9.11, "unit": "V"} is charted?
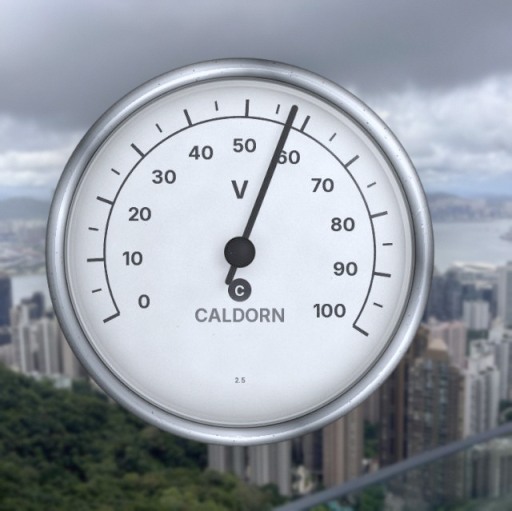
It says {"value": 57.5, "unit": "V"}
